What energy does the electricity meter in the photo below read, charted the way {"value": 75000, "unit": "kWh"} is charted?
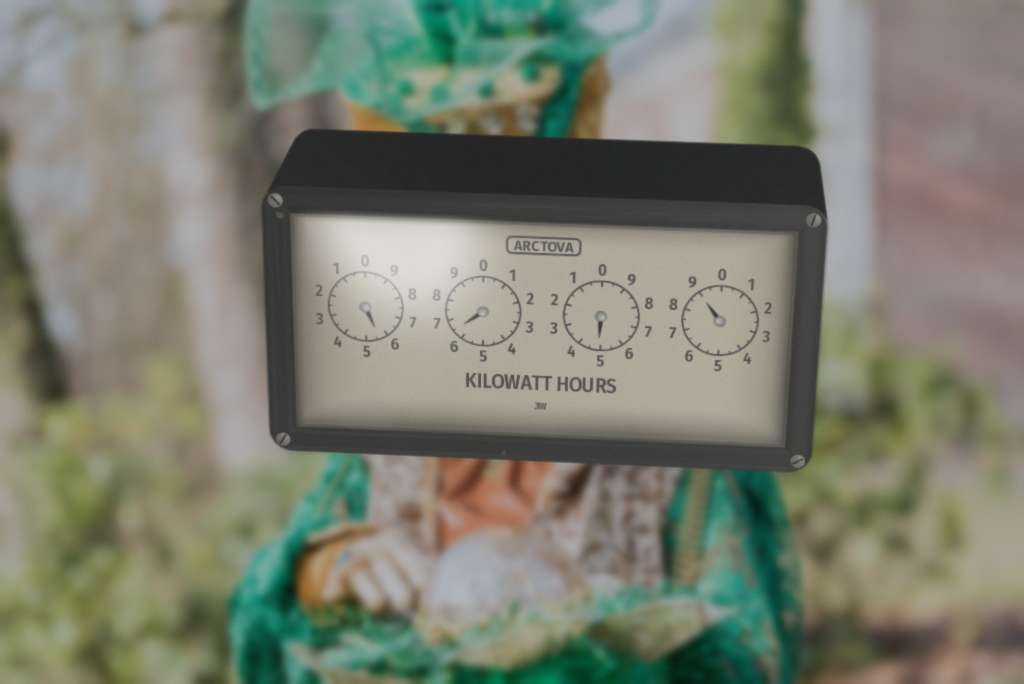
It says {"value": 5649, "unit": "kWh"}
